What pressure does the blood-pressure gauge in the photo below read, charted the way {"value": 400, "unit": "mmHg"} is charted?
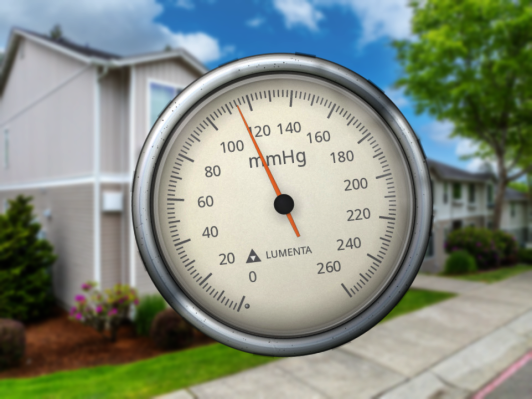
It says {"value": 114, "unit": "mmHg"}
